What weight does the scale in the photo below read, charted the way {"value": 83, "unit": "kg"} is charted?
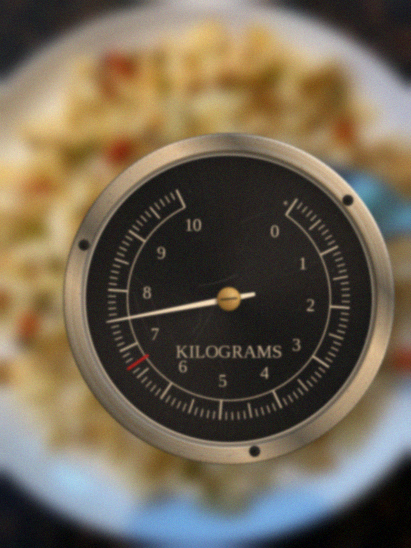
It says {"value": 7.5, "unit": "kg"}
